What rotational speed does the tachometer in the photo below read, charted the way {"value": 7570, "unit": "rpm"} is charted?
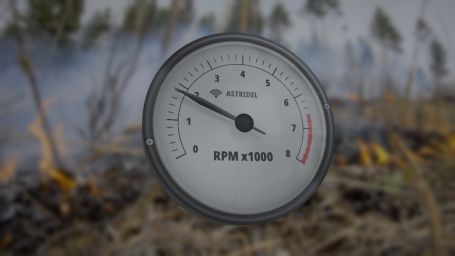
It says {"value": 1800, "unit": "rpm"}
